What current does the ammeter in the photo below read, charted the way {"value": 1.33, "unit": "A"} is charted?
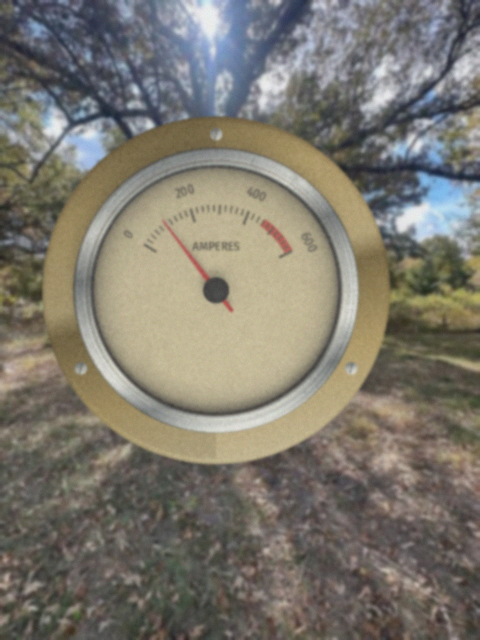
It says {"value": 100, "unit": "A"}
